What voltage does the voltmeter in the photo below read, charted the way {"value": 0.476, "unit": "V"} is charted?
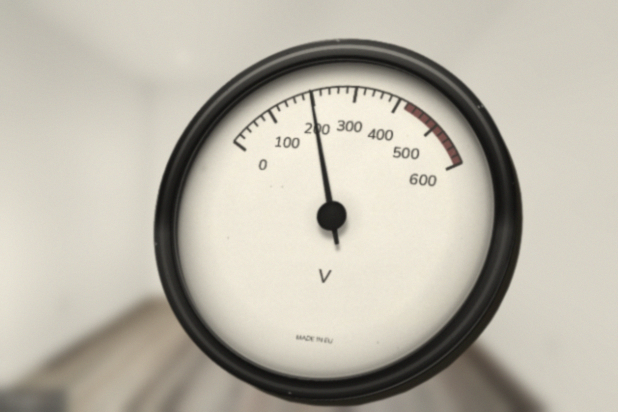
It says {"value": 200, "unit": "V"}
